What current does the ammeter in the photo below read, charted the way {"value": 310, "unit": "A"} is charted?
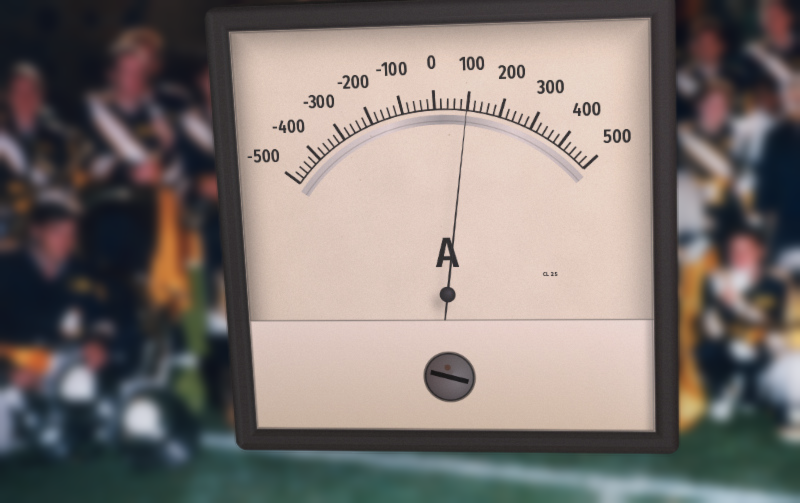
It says {"value": 100, "unit": "A"}
